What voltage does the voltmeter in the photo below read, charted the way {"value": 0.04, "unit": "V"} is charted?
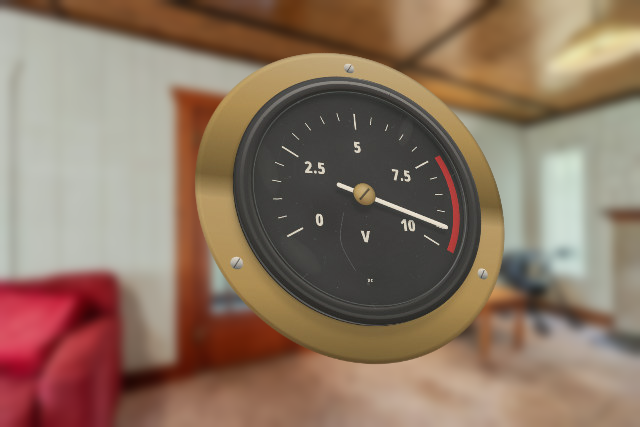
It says {"value": 9.5, "unit": "V"}
